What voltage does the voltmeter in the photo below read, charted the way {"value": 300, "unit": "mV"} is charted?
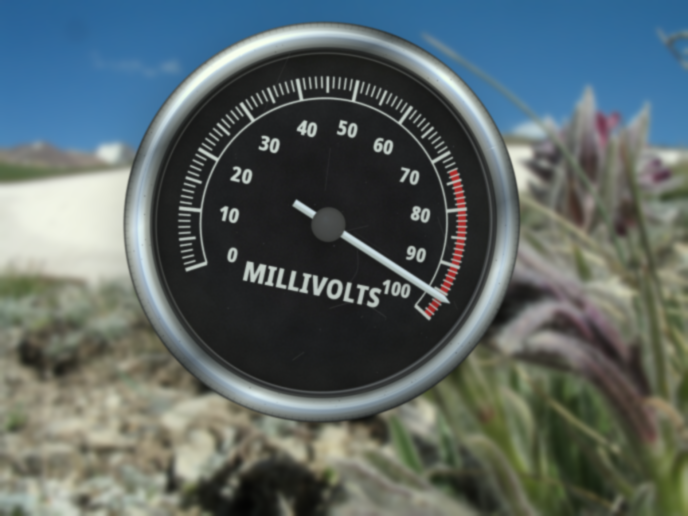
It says {"value": 96, "unit": "mV"}
